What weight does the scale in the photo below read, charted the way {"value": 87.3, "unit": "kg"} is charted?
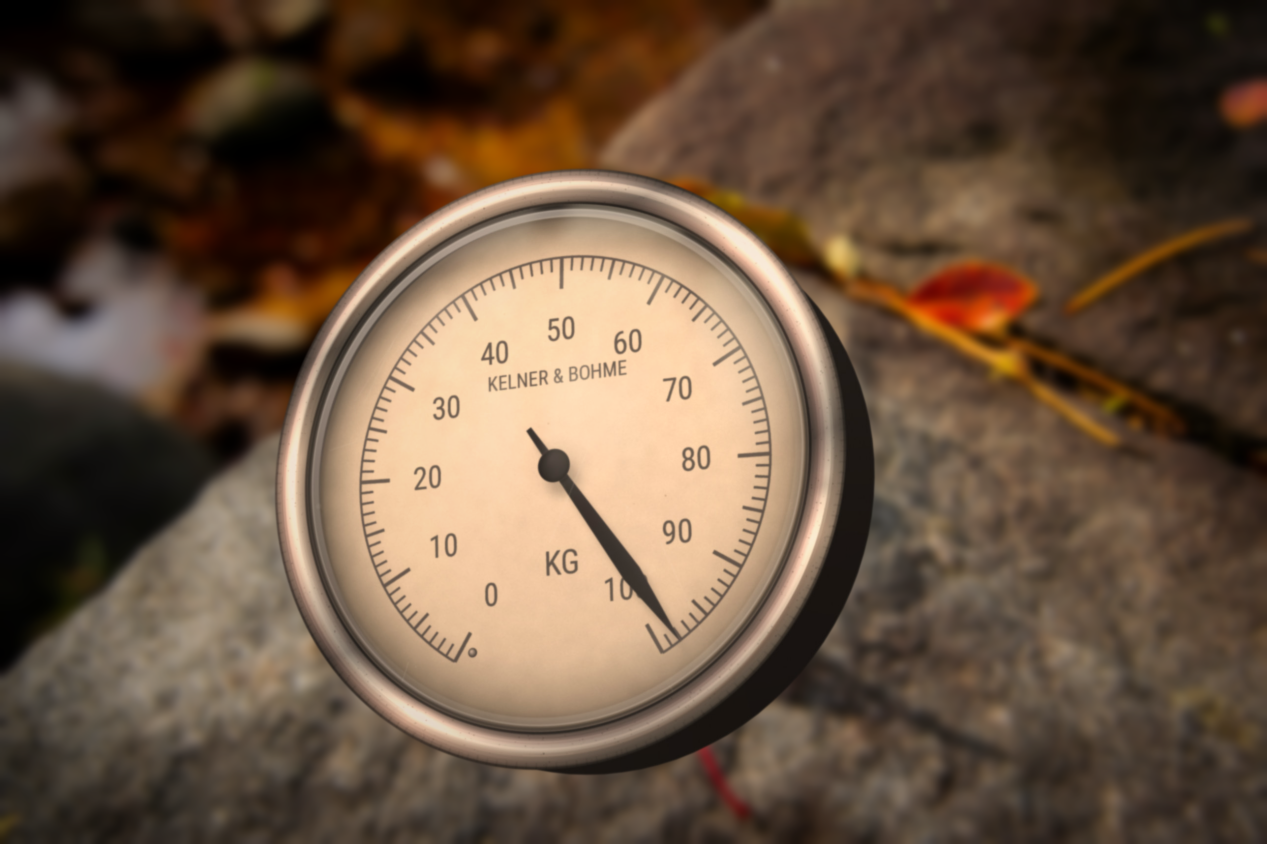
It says {"value": 98, "unit": "kg"}
